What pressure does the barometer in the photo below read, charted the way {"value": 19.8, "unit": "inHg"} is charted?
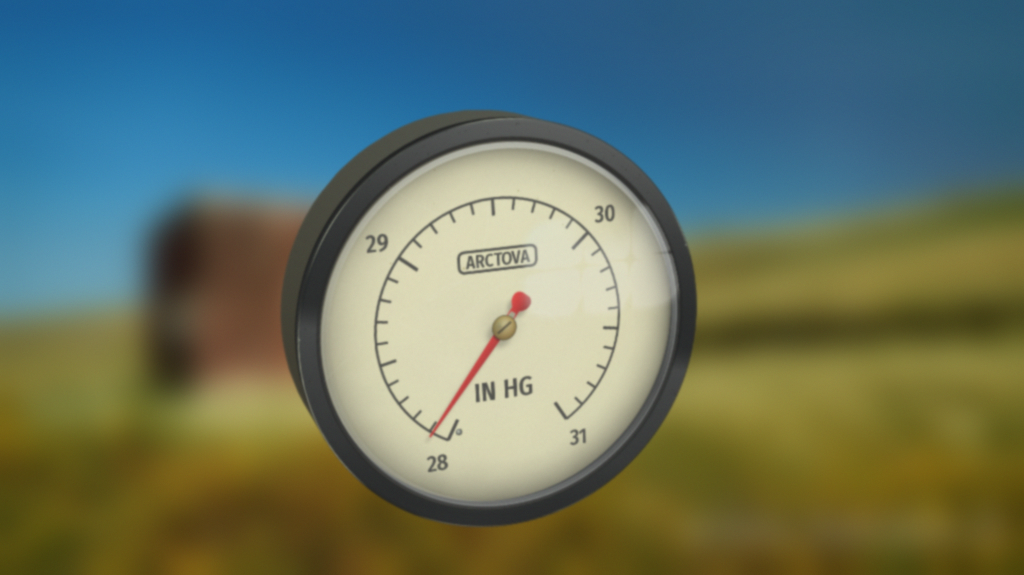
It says {"value": 28.1, "unit": "inHg"}
